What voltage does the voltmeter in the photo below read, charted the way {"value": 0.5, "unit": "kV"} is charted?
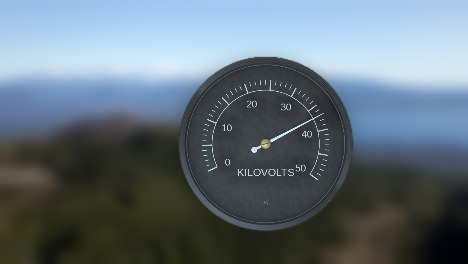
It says {"value": 37, "unit": "kV"}
